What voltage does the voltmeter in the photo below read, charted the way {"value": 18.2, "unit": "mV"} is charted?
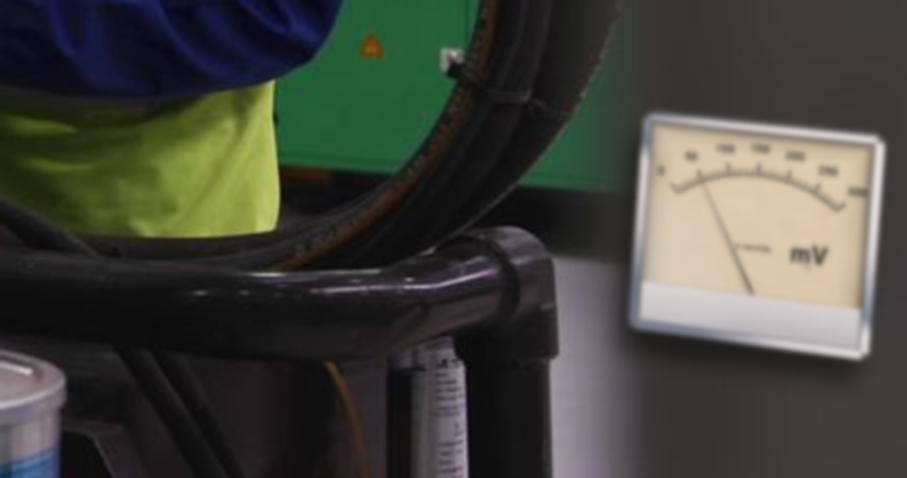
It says {"value": 50, "unit": "mV"}
